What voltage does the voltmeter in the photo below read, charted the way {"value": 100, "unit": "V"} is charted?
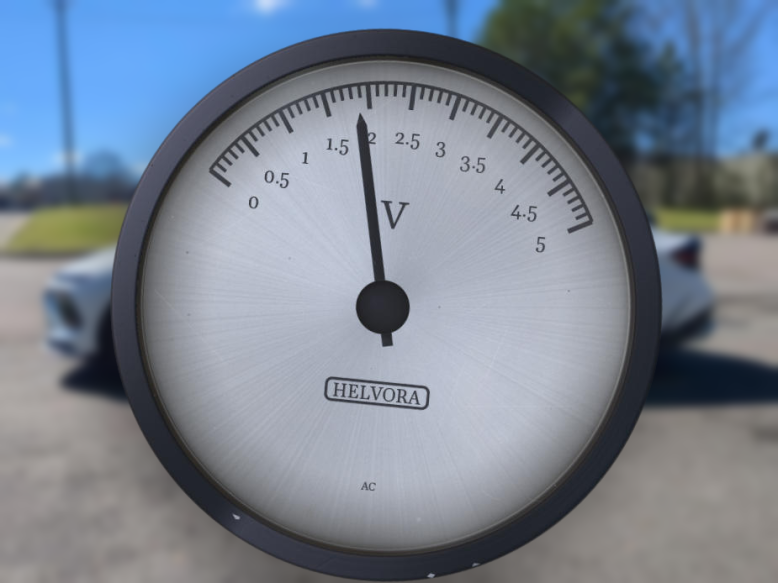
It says {"value": 1.9, "unit": "V"}
